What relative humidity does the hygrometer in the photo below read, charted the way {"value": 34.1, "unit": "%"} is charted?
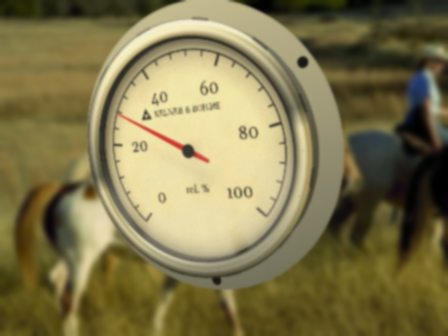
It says {"value": 28, "unit": "%"}
